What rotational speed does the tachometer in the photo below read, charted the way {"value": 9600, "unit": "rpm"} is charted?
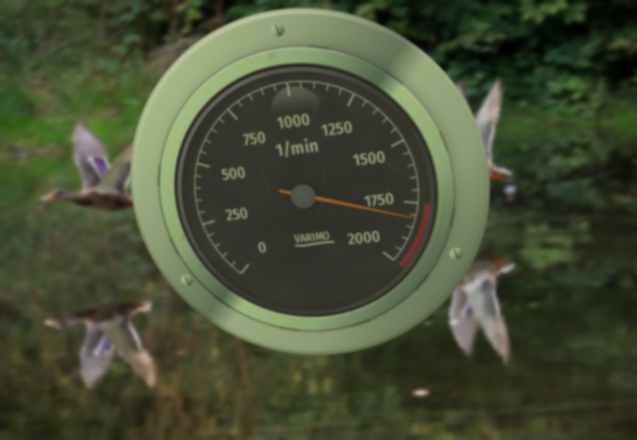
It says {"value": 1800, "unit": "rpm"}
